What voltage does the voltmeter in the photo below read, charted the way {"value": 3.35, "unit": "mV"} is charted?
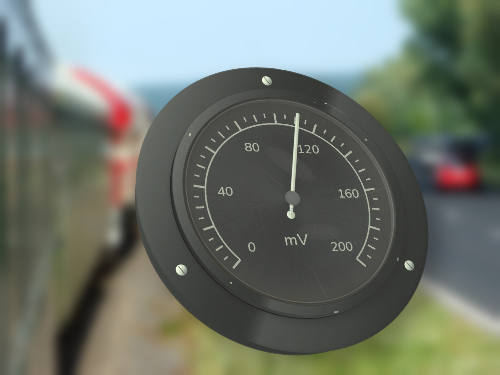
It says {"value": 110, "unit": "mV"}
